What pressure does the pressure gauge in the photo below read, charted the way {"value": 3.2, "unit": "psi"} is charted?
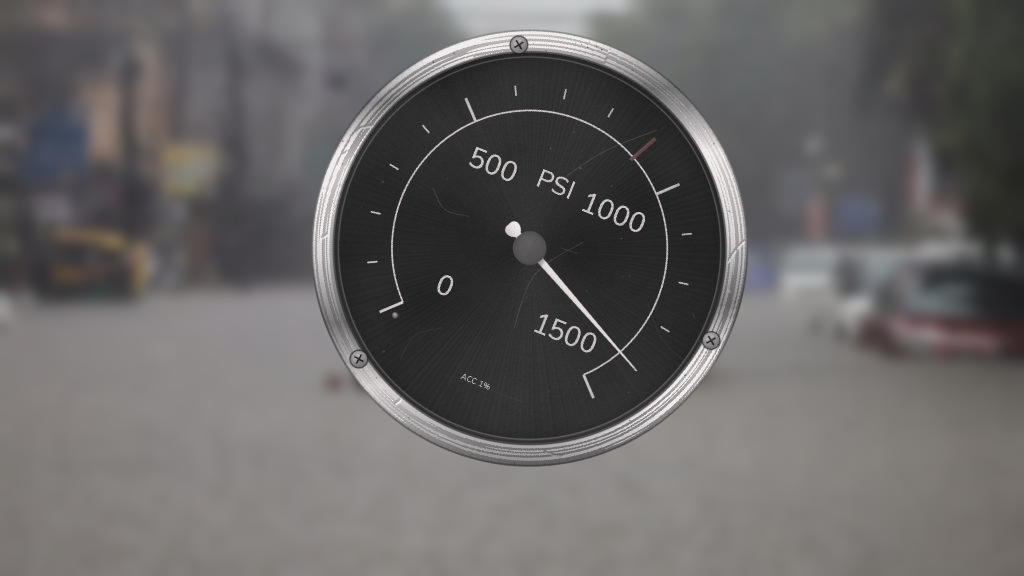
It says {"value": 1400, "unit": "psi"}
